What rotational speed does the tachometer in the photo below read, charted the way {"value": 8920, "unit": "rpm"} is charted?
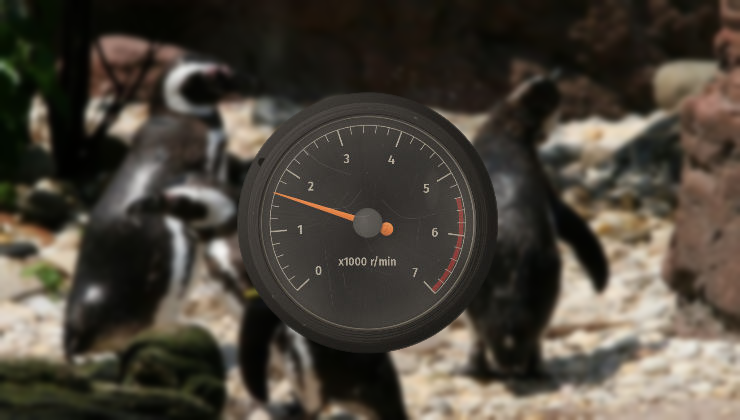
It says {"value": 1600, "unit": "rpm"}
